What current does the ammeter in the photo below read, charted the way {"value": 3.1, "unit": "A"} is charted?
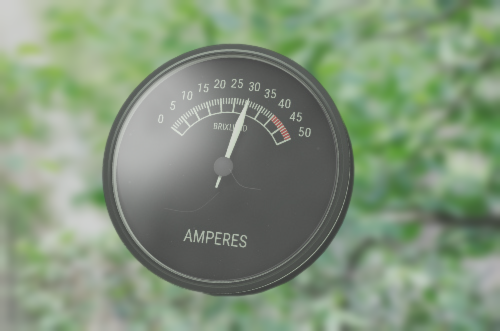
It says {"value": 30, "unit": "A"}
